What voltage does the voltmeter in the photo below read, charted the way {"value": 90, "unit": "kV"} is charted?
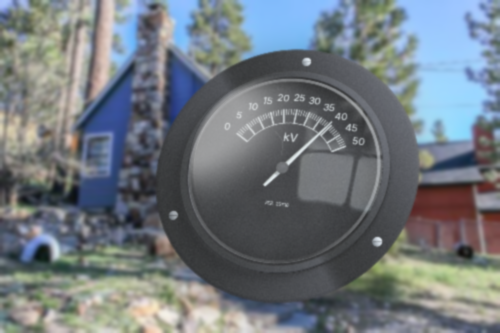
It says {"value": 40, "unit": "kV"}
